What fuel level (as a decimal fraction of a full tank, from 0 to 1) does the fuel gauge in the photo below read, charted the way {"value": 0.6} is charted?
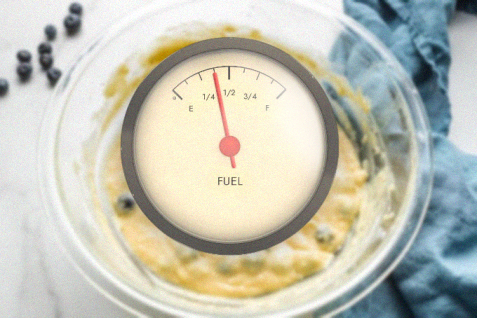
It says {"value": 0.375}
